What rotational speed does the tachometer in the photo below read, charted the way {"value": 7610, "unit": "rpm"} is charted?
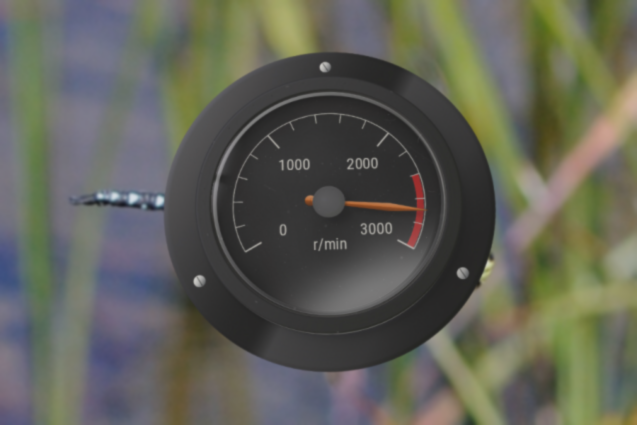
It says {"value": 2700, "unit": "rpm"}
